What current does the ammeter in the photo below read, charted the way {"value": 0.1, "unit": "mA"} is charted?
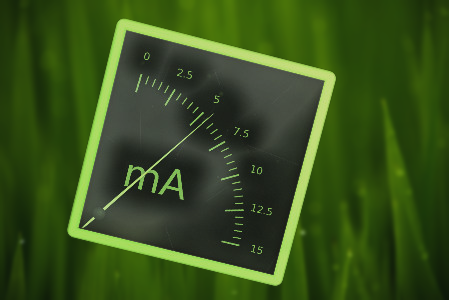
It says {"value": 5.5, "unit": "mA"}
